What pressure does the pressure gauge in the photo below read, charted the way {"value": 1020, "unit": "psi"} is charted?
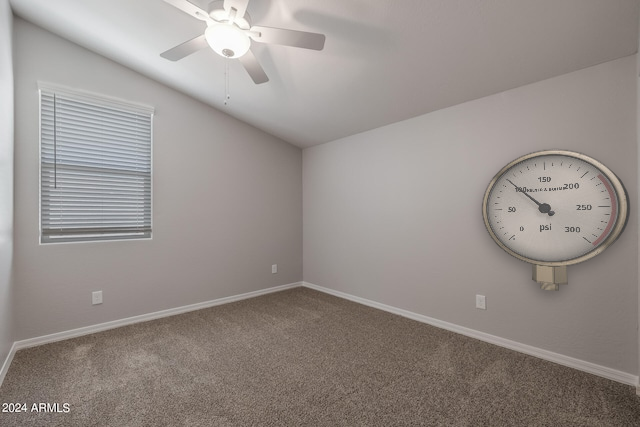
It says {"value": 100, "unit": "psi"}
